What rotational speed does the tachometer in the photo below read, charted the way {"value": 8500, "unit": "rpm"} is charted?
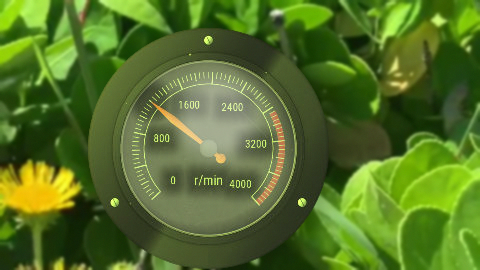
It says {"value": 1200, "unit": "rpm"}
